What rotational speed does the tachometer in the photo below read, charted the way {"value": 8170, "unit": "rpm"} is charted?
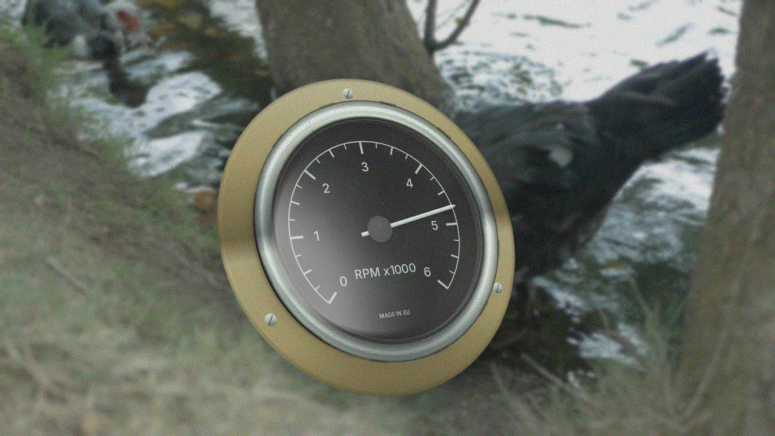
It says {"value": 4750, "unit": "rpm"}
